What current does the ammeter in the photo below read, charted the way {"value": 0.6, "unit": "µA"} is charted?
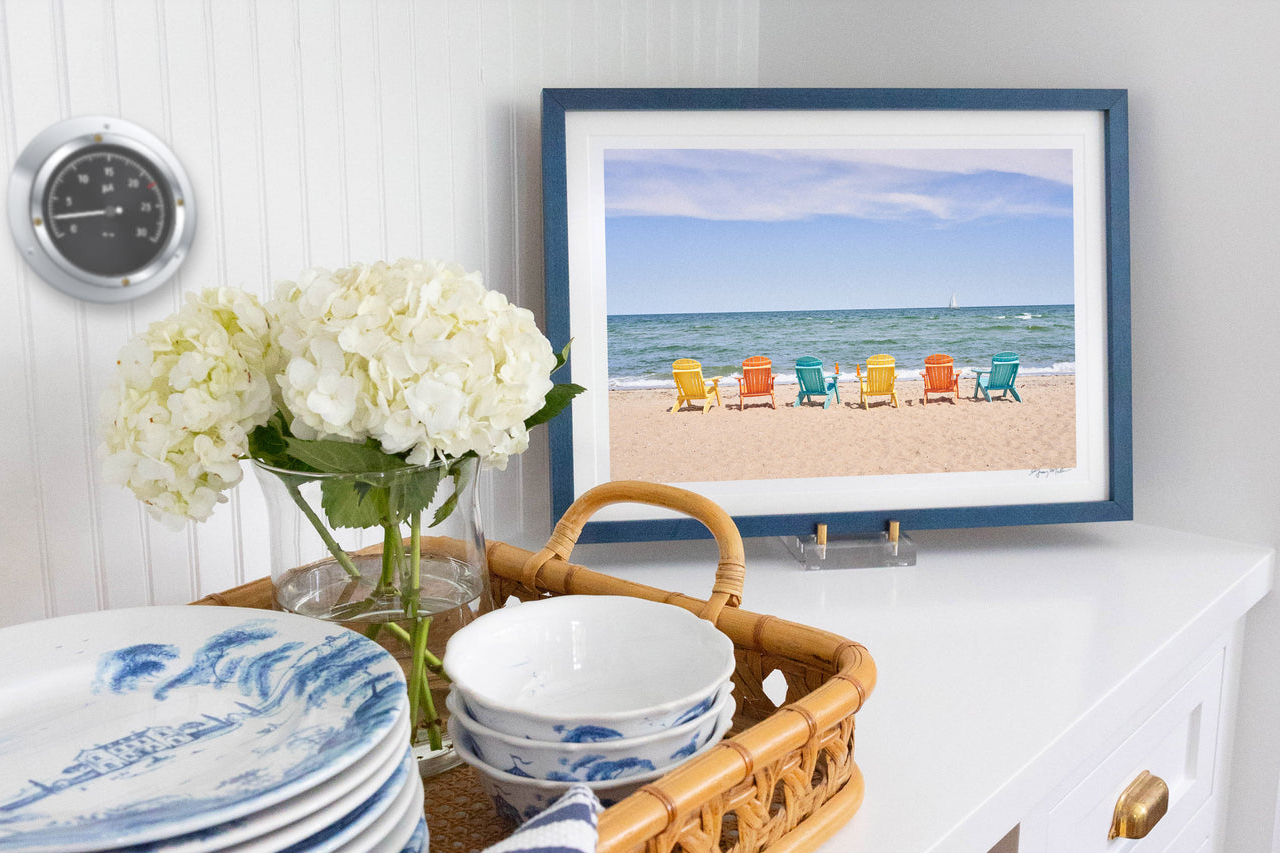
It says {"value": 2.5, "unit": "µA"}
